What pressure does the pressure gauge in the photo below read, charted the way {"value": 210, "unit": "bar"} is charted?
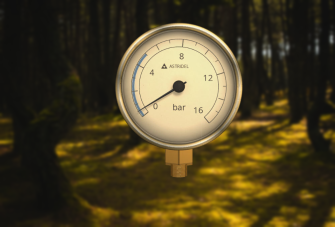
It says {"value": 0.5, "unit": "bar"}
